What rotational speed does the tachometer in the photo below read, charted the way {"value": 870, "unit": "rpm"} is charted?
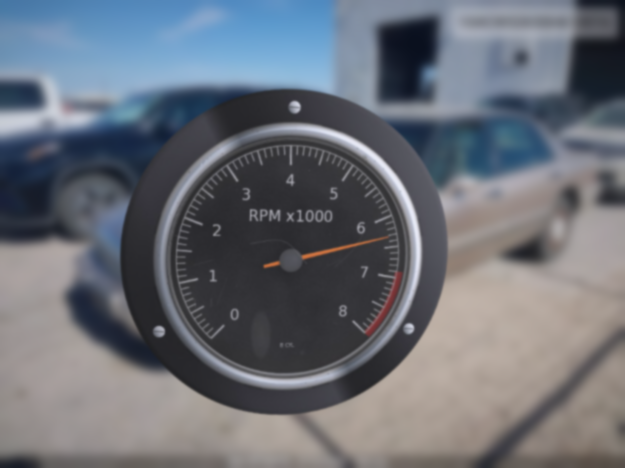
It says {"value": 6300, "unit": "rpm"}
